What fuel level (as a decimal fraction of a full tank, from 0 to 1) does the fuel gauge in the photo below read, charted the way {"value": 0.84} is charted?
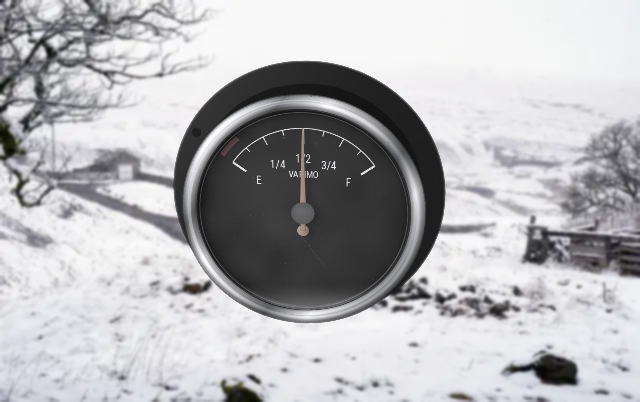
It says {"value": 0.5}
